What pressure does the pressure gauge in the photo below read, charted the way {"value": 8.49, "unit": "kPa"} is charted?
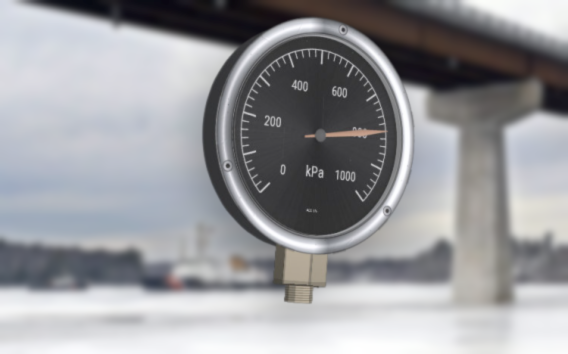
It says {"value": 800, "unit": "kPa"}
